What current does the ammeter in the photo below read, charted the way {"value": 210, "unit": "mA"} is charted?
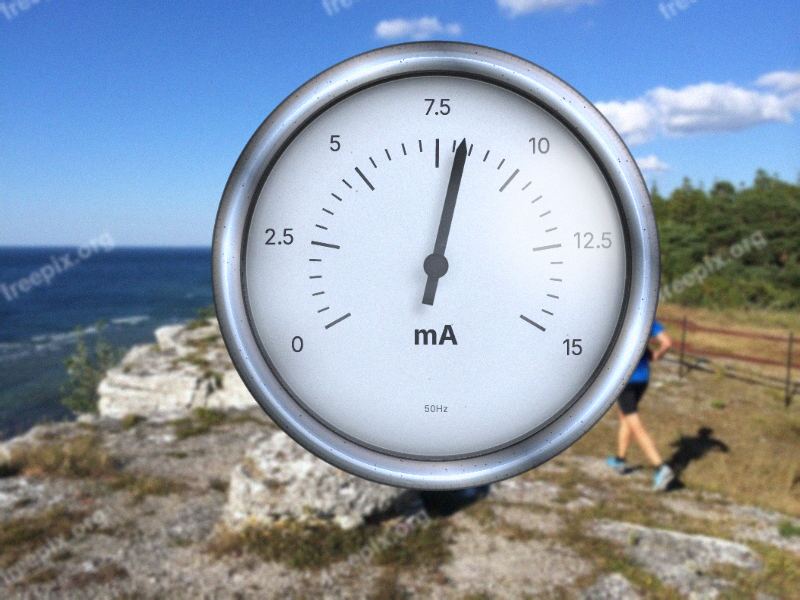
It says {"value": 8.25, "unit": "mA"}
